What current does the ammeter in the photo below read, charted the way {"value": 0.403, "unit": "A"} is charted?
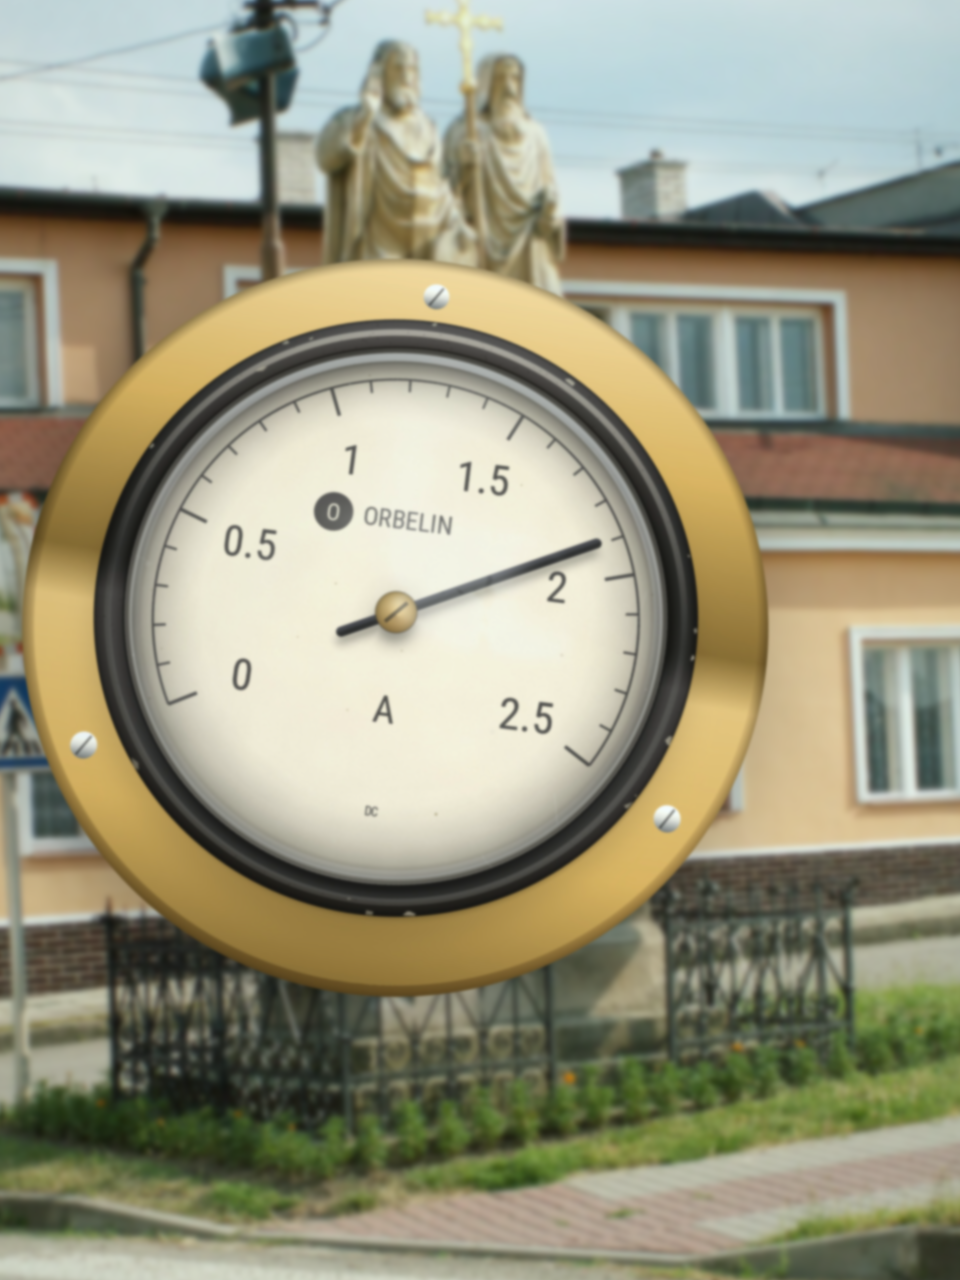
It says {"value": 1.9, "unit": "A"}
